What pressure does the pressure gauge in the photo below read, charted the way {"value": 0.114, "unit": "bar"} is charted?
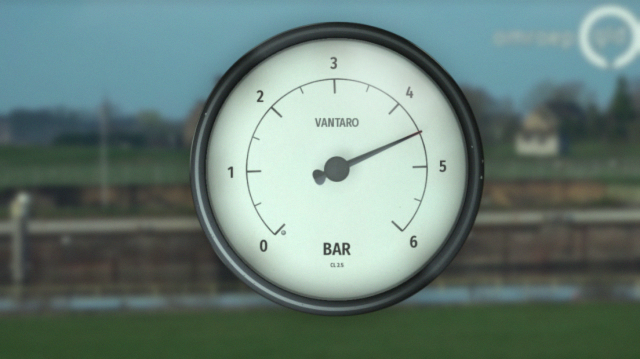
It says {"value": 4.5, "unit": "bar"}
